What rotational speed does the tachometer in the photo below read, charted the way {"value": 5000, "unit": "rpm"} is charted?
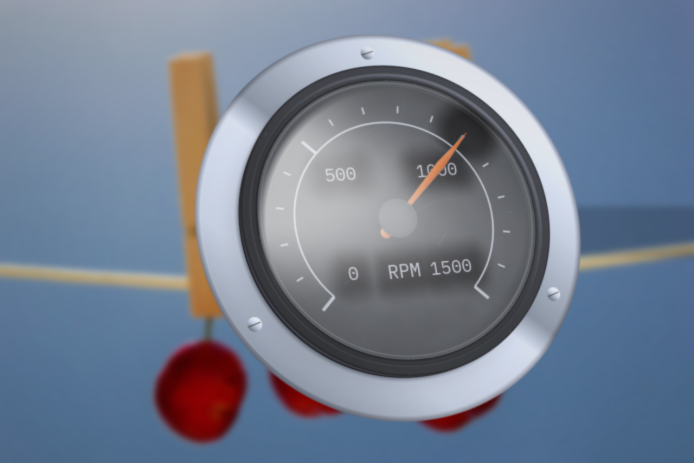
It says {"value": 1000, "unit": "rpm"}
